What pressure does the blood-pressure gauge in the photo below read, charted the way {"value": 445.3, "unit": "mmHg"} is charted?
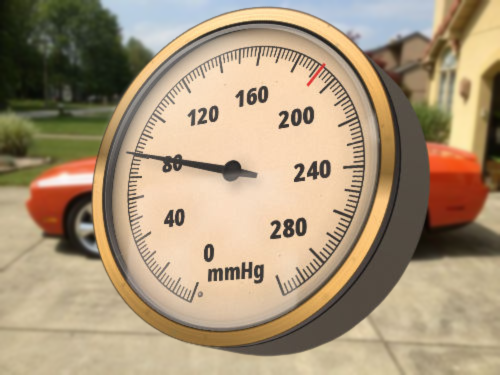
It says {"value": 80, "unit": "mmHg"}
